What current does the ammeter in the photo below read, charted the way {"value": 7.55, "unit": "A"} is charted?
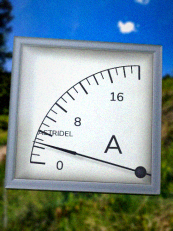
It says {"value": 2.5, "unit": "A"}
